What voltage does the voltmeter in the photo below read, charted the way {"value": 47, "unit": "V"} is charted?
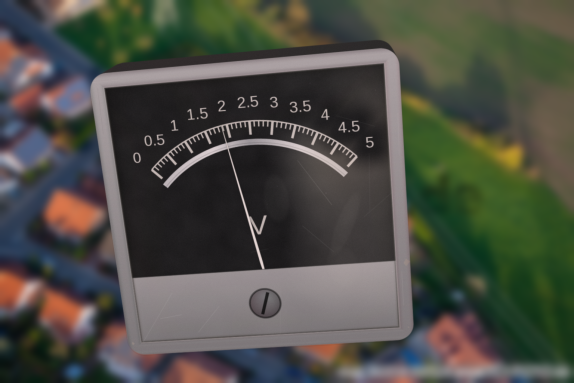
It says {"value": 1.9, "unit": "V"}
